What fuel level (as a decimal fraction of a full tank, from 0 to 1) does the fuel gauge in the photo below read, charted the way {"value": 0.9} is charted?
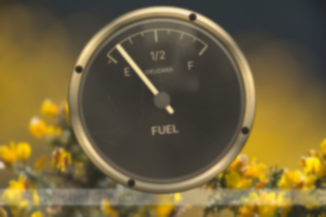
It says {"value": 0.125}
